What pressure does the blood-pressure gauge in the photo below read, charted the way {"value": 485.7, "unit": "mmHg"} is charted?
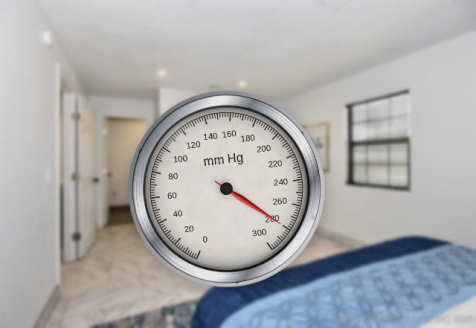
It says {"value": 280, "unit": "mmHg"}
